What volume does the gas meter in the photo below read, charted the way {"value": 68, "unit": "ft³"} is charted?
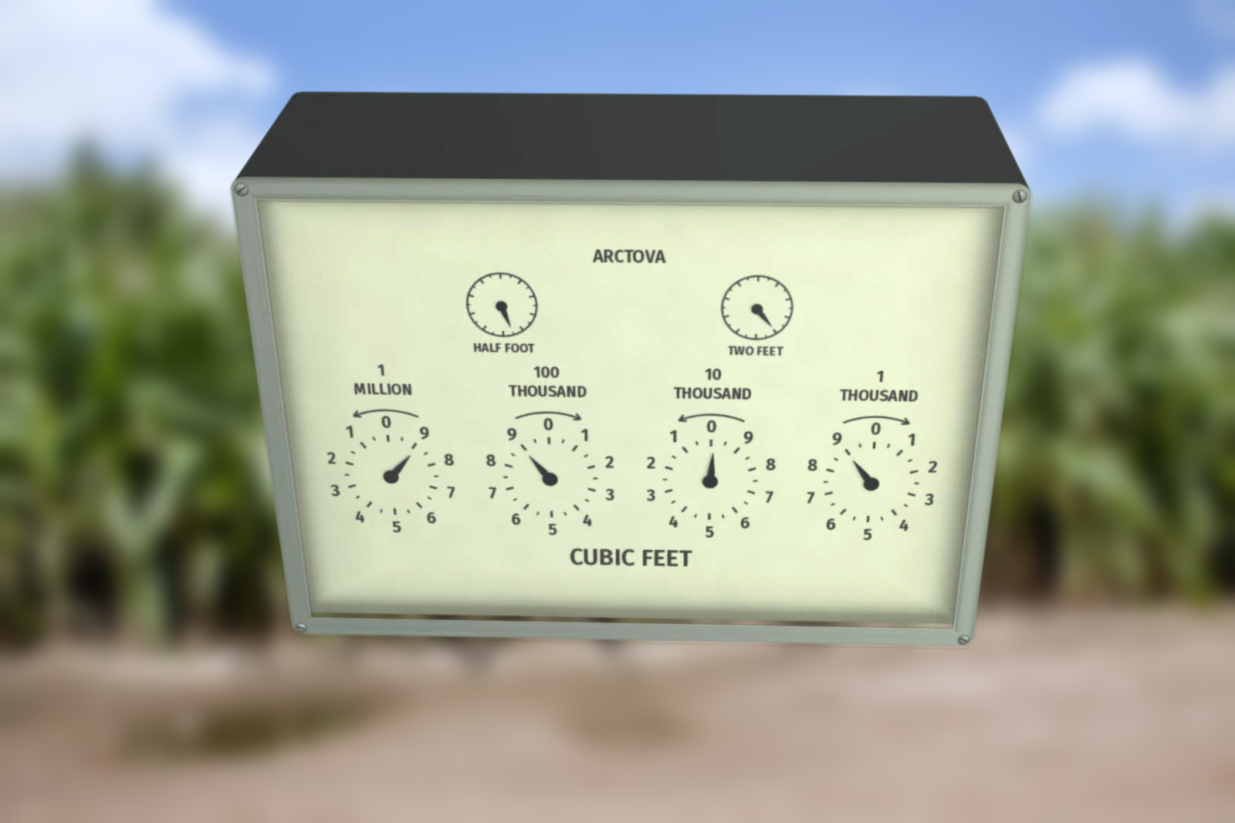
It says {"value": 889900, "unit": "ft³"}
